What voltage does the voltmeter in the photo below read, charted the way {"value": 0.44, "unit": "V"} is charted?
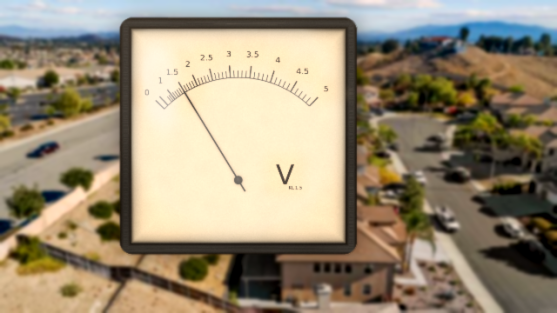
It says {"value": 1.5, "unit": "V"}
